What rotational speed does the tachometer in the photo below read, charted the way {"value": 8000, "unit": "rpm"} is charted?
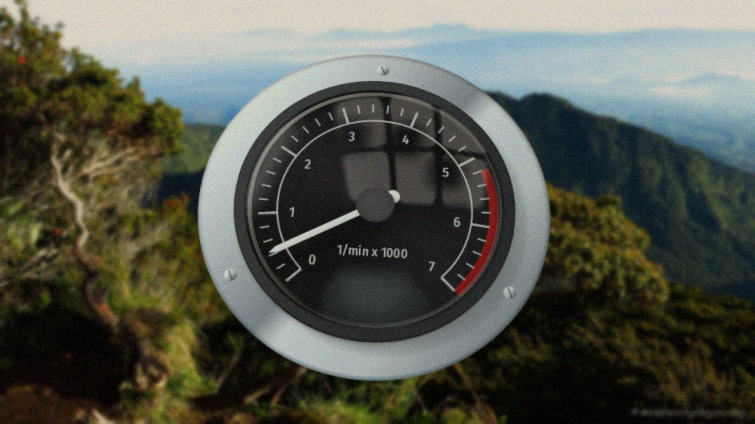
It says {"value": 400, "unit": "rpm"}
